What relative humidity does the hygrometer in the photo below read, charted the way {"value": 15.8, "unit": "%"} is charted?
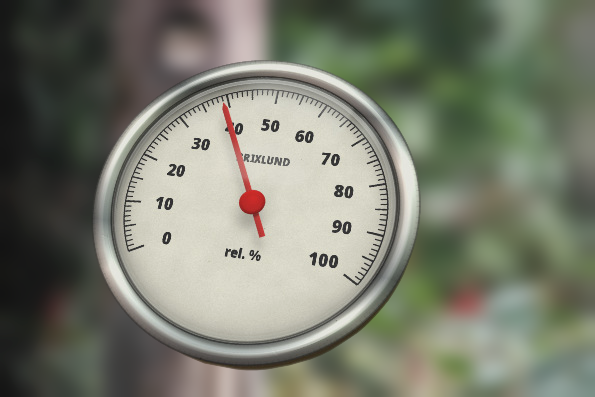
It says {"value": 39, "unit": "%"}
